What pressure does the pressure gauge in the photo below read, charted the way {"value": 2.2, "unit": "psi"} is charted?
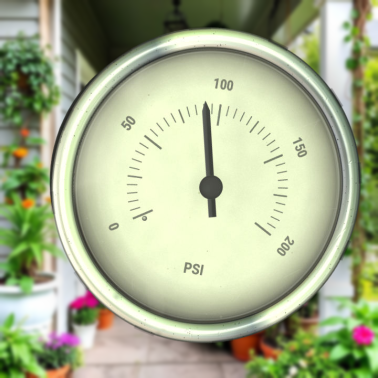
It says {"value": 90, "unit": "psi"}
